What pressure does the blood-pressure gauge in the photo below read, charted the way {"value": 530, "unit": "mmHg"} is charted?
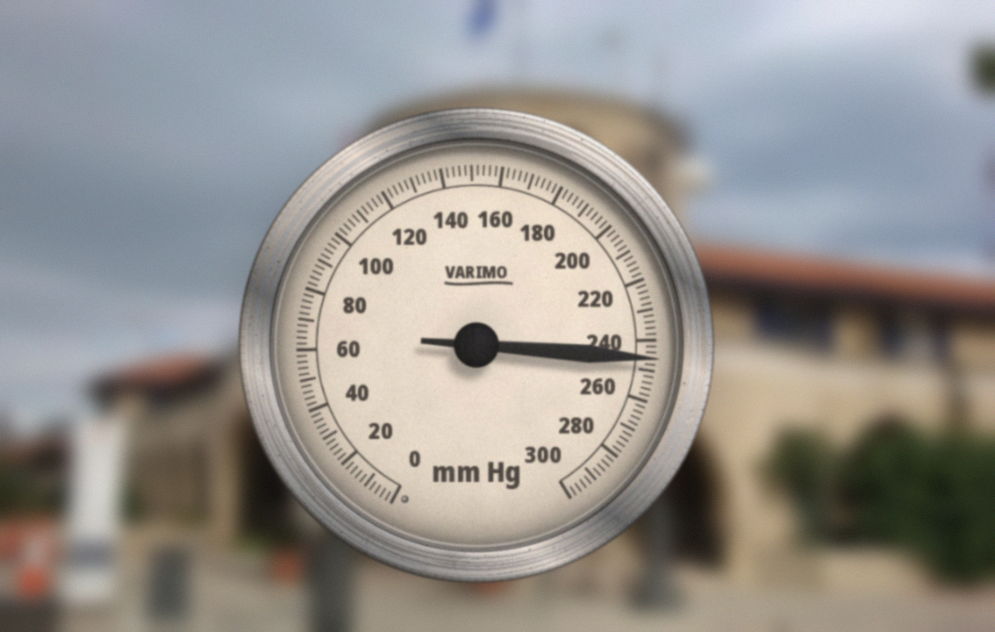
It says {"value": 246, "unit": "mmHg"}
